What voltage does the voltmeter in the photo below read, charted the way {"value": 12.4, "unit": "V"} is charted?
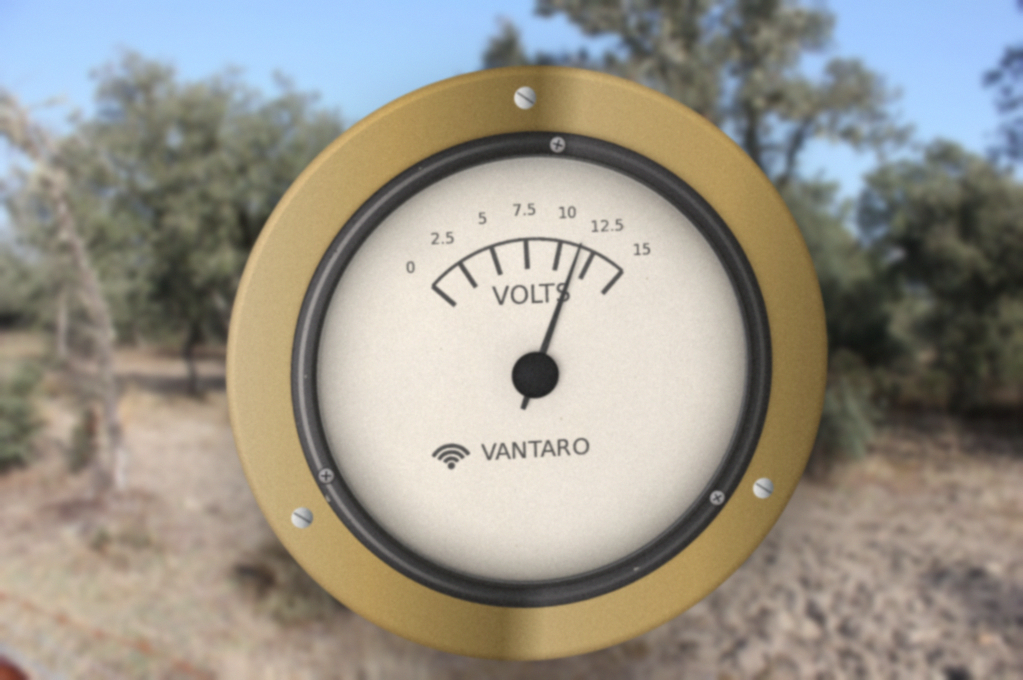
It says {"value": 11.25, "unit": "V"}
